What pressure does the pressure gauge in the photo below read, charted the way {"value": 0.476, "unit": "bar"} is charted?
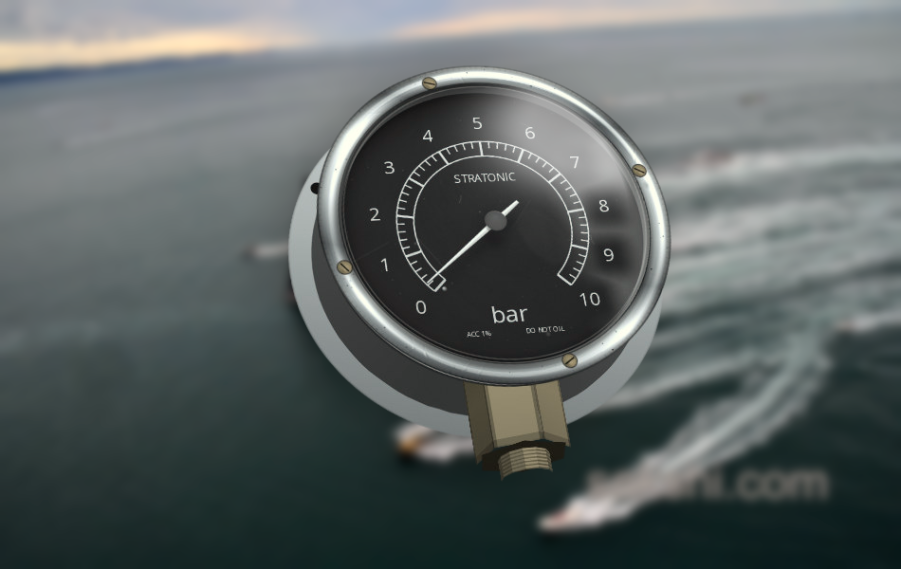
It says {"value": 0.2, "unit": "bar"}
